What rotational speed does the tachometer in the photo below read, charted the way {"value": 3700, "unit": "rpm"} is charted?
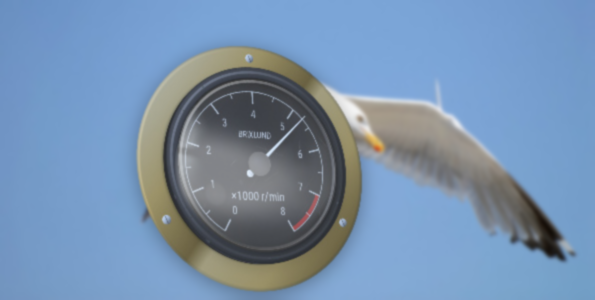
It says {"value": 5250, "unit": "rpm"}
